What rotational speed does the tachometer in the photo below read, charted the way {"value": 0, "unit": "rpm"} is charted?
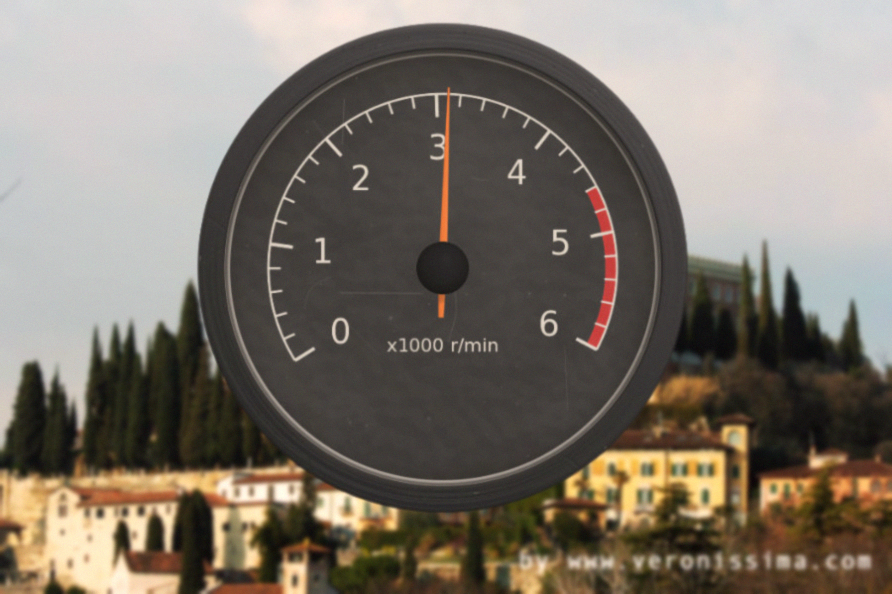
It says {"value": 3100, "unit": "rpm"}
